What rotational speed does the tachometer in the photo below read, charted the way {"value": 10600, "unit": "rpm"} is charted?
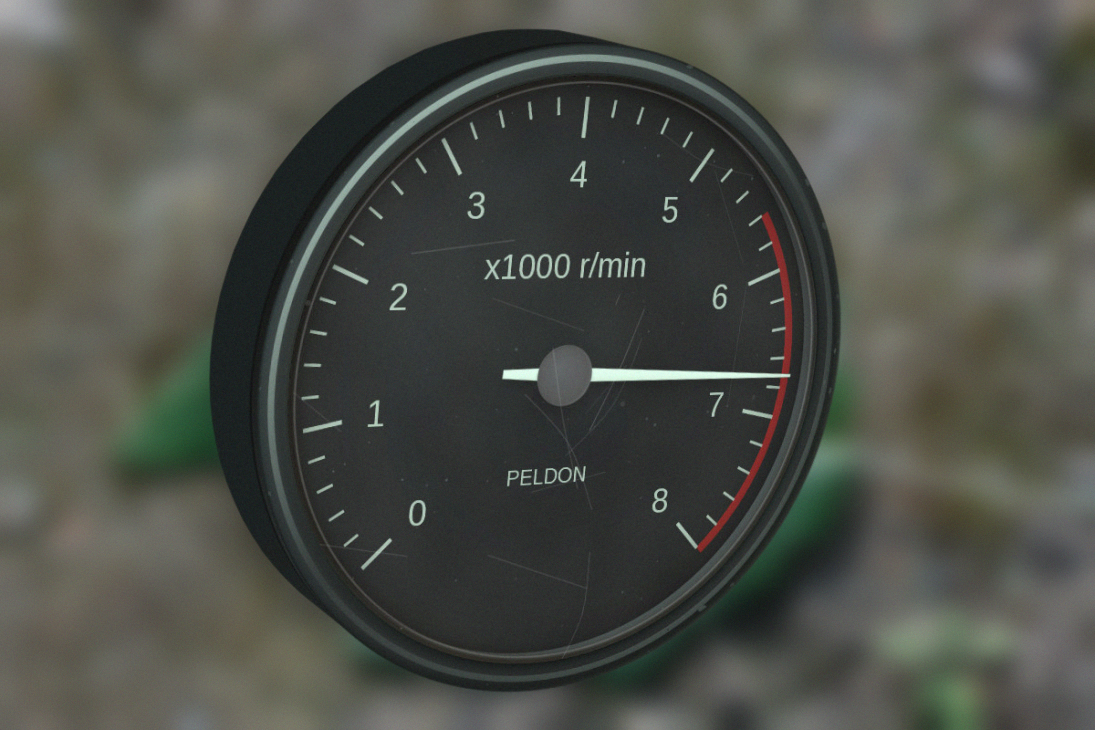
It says {"value": 6700, "unit": "rpm"}
